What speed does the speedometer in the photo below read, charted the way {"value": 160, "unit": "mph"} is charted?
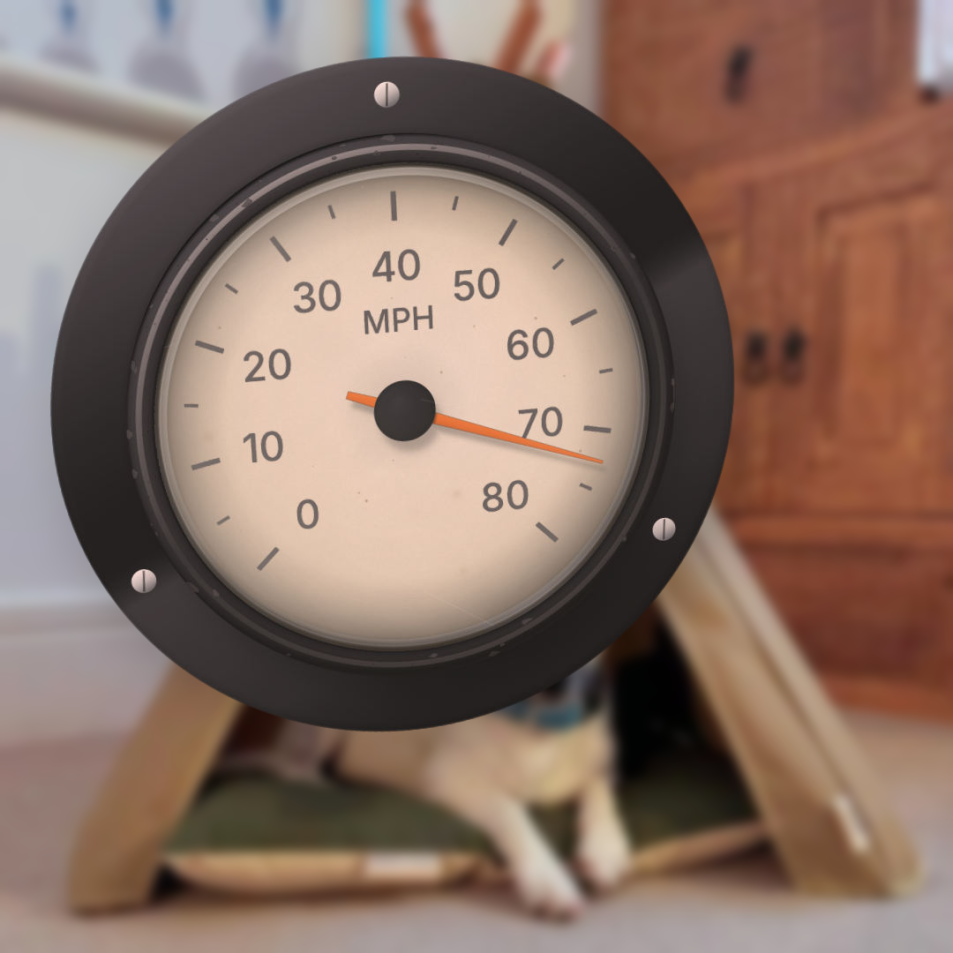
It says {"value": 72.5, "unit": "mph"}
